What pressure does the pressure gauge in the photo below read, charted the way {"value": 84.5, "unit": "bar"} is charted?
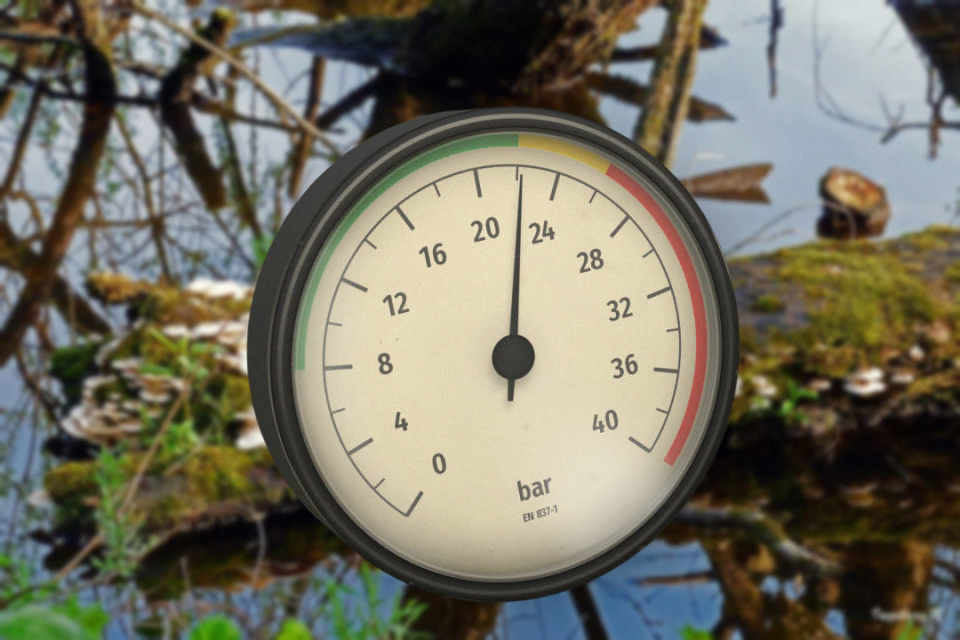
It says {"value": 22, "unit": "bar"}
